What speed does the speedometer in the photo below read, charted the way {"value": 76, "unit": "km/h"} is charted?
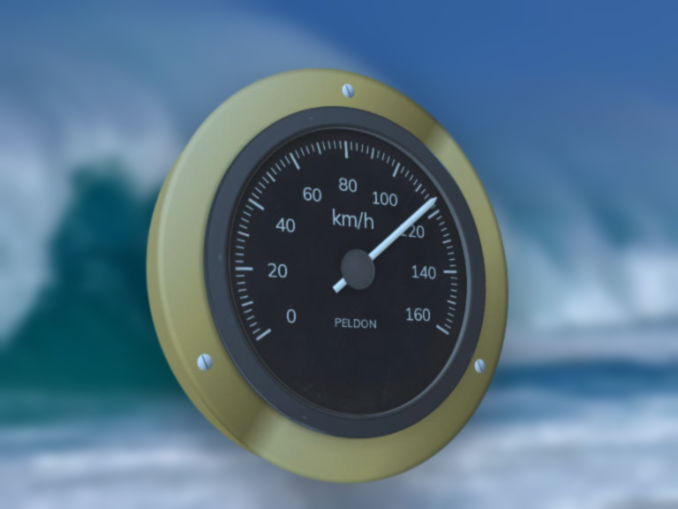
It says {"value": 116, "unit": "km/h"}
